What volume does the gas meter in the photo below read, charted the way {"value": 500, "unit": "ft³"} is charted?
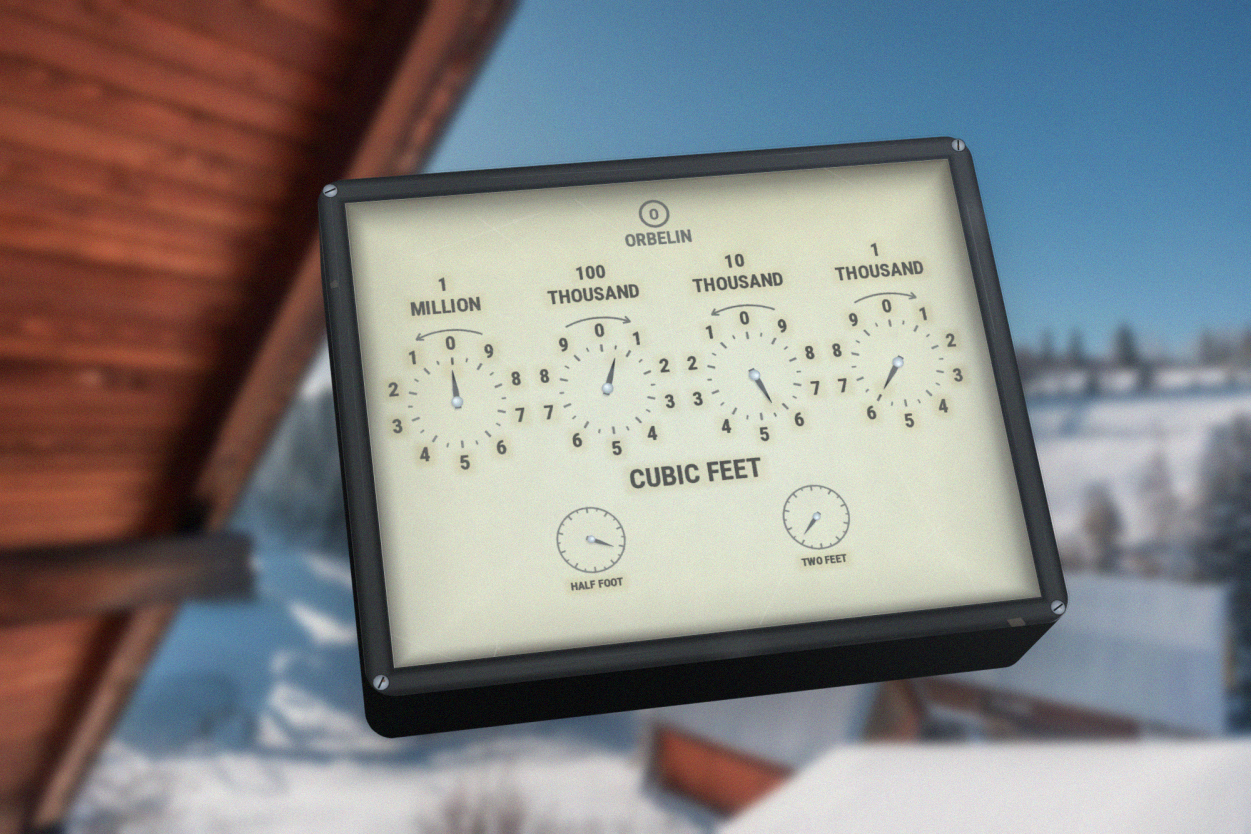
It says {"value": 5600, "unit": "ft³"}
